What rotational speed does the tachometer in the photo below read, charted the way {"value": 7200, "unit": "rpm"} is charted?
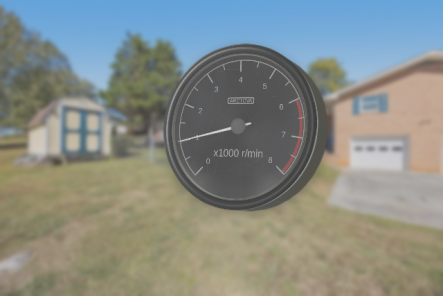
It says {"value": 1000, "unit": "rpm"}
